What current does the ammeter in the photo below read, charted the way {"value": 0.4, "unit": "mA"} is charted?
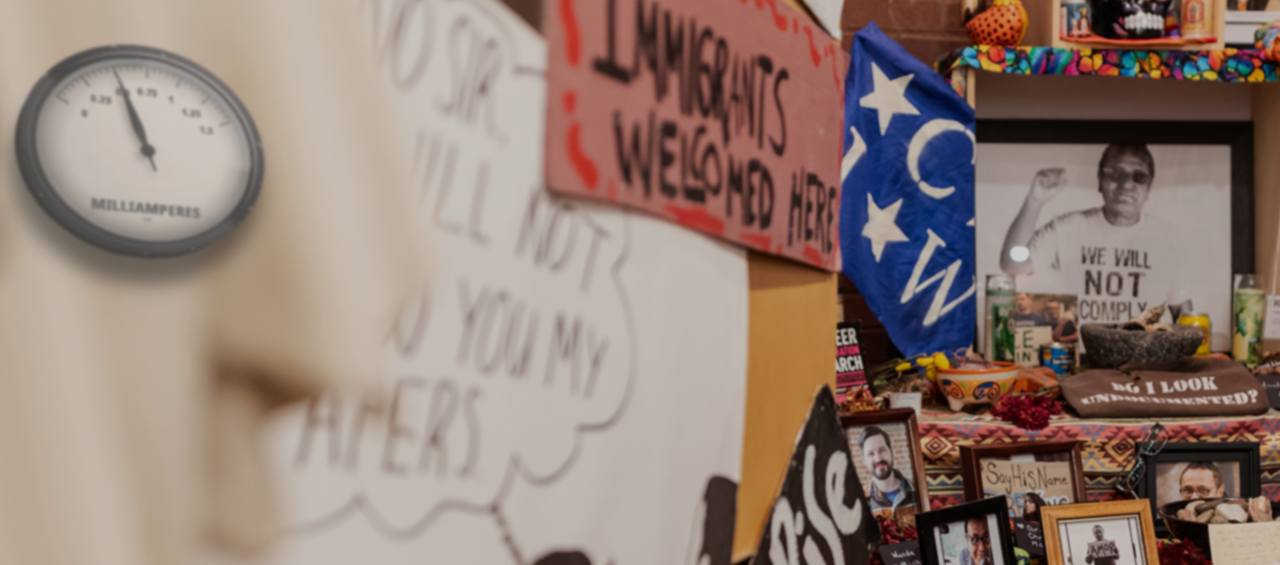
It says {"value": 0.5, "unit": "mA"}
